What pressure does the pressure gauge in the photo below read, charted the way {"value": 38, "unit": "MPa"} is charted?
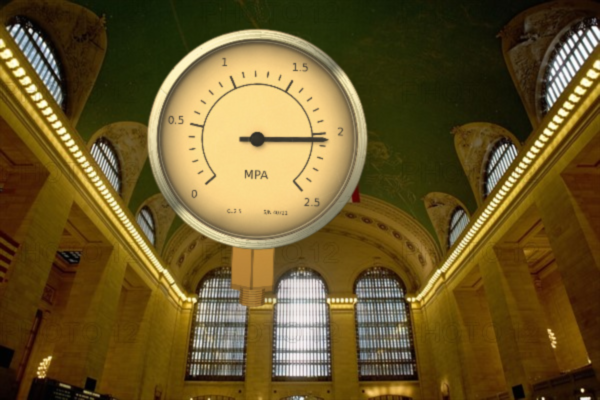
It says {"value": 2.05, "unit": "MPa"}
